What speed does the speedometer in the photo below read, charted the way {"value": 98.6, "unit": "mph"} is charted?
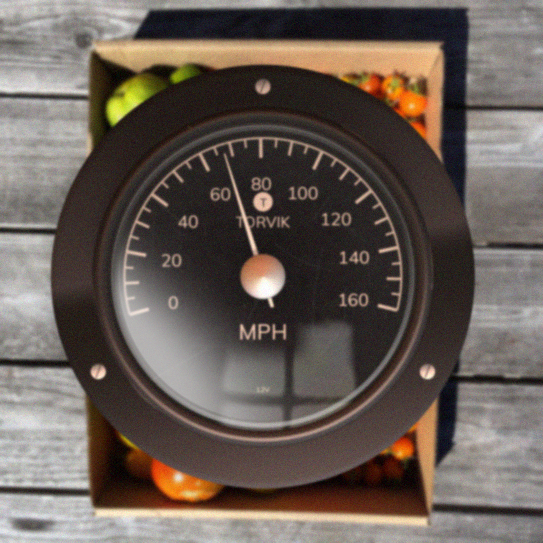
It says {"value": 67.5, "unit": "mph"}
